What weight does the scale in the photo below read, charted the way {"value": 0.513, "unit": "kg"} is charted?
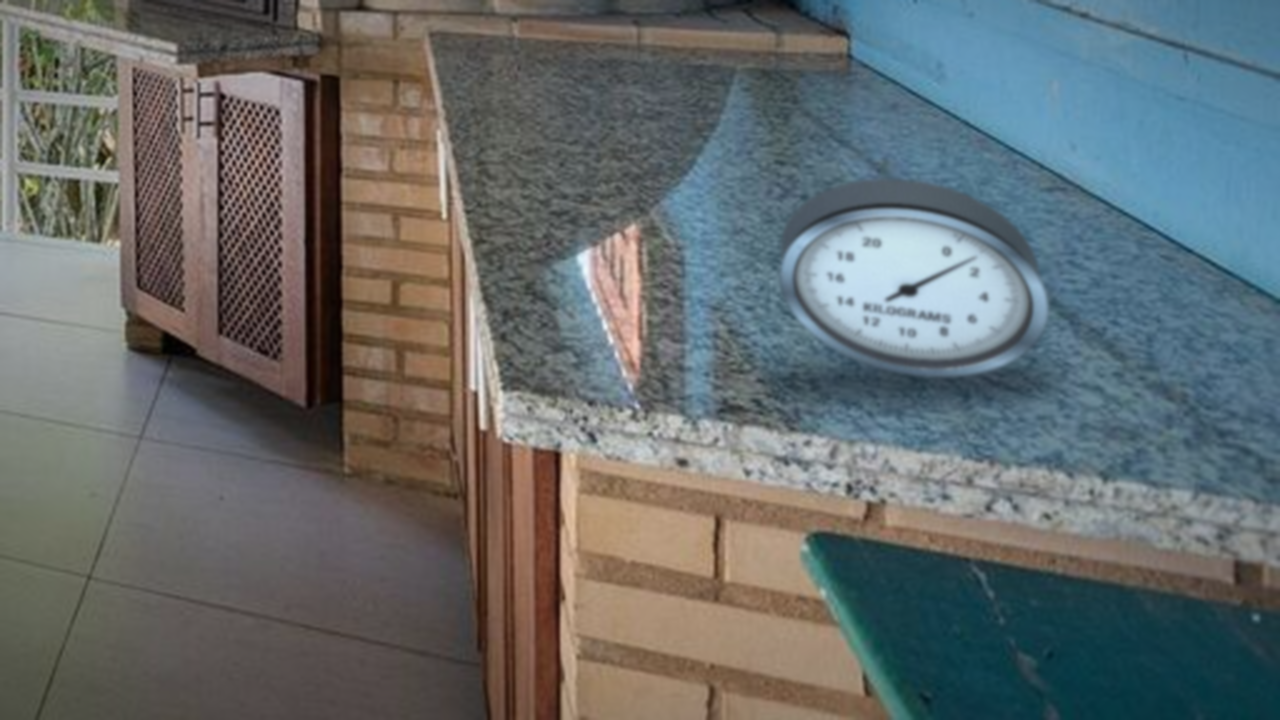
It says {"value": 1, "unit": "kg"}
